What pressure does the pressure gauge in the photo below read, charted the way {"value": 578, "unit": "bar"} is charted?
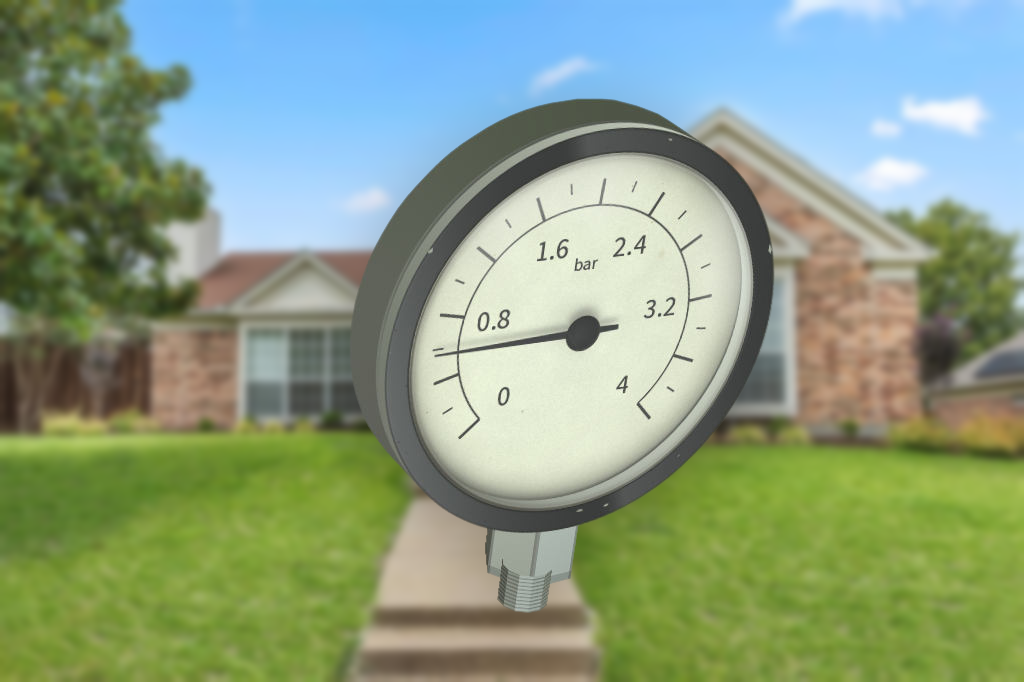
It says {"value": 0.6, "unit": "bar"}
